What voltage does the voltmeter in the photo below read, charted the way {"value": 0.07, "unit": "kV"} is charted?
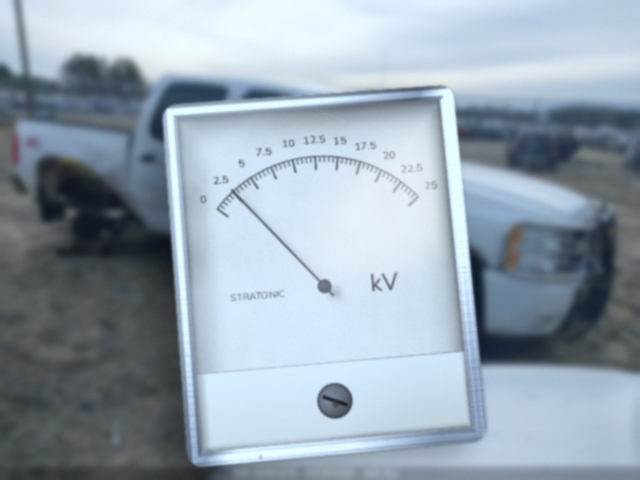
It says {"value": 2.5, "unit": "kV"}
